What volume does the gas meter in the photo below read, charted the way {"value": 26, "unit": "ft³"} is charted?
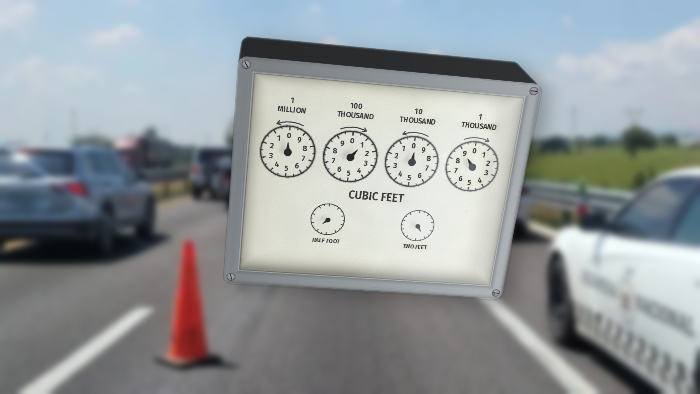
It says {"value": 9900, "unit": "ft³"}
